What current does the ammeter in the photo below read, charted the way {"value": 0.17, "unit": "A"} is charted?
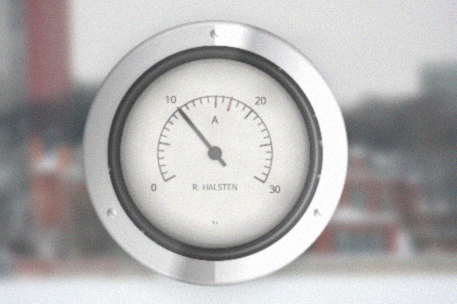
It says {"value": 10, "unit": "A"}
